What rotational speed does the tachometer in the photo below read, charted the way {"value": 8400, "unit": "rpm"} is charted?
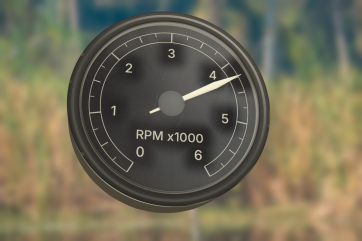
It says {"value": 4250, "unit": "rpm"}
